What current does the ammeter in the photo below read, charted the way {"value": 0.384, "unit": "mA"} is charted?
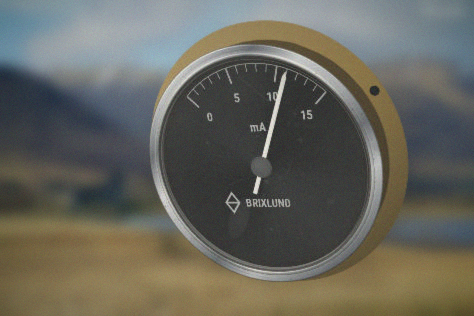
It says {"value": 11, "unit": "mA"}
